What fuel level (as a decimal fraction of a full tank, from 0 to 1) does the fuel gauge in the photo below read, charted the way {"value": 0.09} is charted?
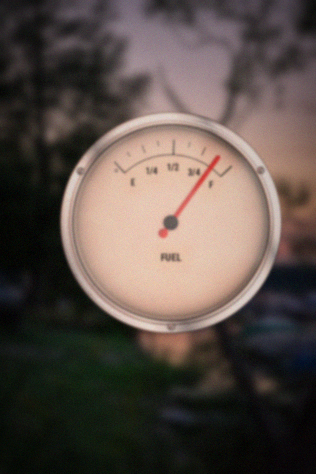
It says {"value": 0.875}
